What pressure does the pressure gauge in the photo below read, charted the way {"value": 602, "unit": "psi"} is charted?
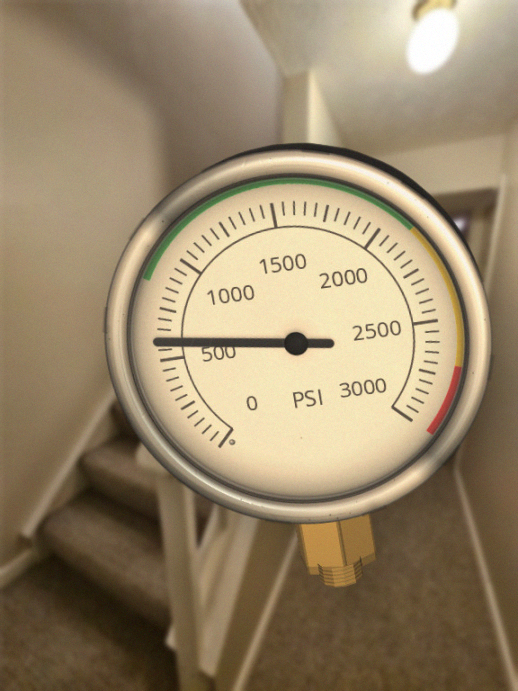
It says {"value": 600, "unit": "psi"}
